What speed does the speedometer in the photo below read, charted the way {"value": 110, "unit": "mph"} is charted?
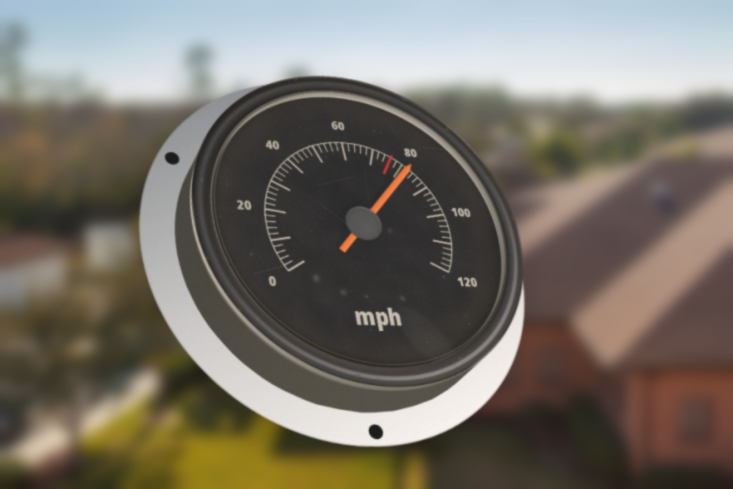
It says {"value": 82, "unit": "mph"}
